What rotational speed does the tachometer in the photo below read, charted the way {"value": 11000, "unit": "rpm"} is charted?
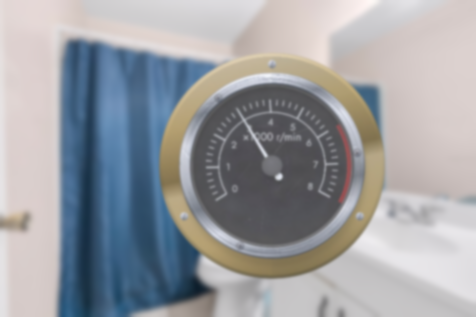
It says {"value": 3000, "unit": "rpm"}
